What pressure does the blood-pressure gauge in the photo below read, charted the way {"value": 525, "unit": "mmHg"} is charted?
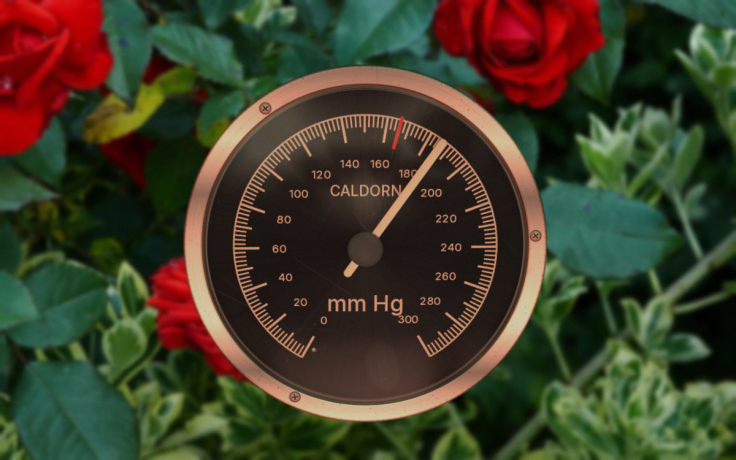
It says {"value": 186, "unit": "mmHg"}
